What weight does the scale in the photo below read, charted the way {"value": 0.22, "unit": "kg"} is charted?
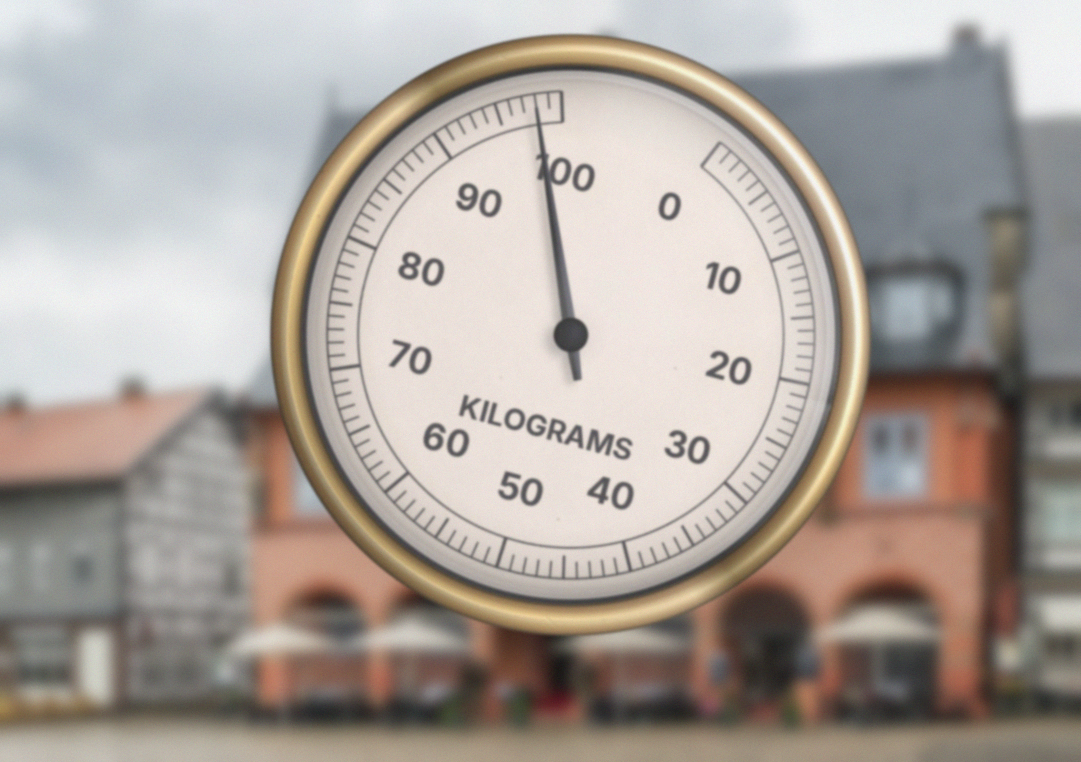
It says {"value": 98, "unit": "kg"}
